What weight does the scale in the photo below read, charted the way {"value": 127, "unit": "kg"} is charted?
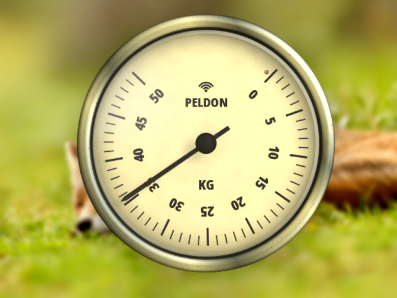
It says {"value": 35.5, "unit": "kg"}
